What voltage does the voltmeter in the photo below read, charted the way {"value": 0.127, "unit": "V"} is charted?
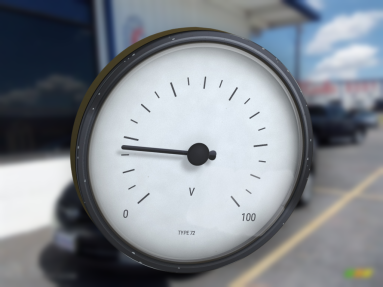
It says {"value": 17.5, "unit": "V"}
